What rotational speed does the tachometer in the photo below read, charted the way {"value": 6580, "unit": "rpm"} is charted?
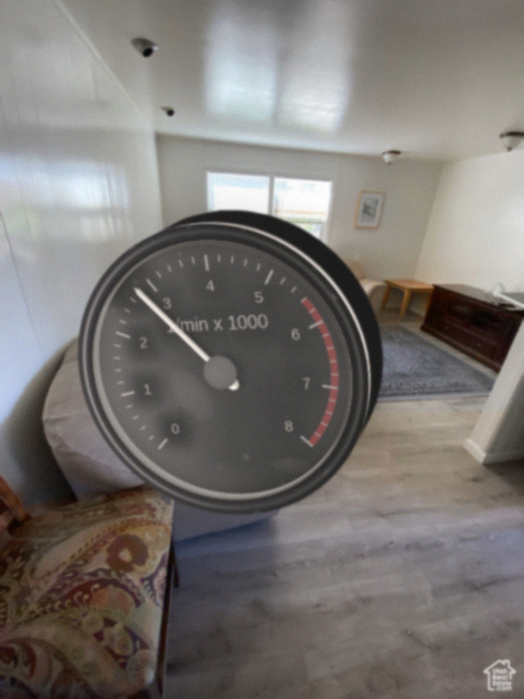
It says {"value": 2800, "unit": "rpm"}
